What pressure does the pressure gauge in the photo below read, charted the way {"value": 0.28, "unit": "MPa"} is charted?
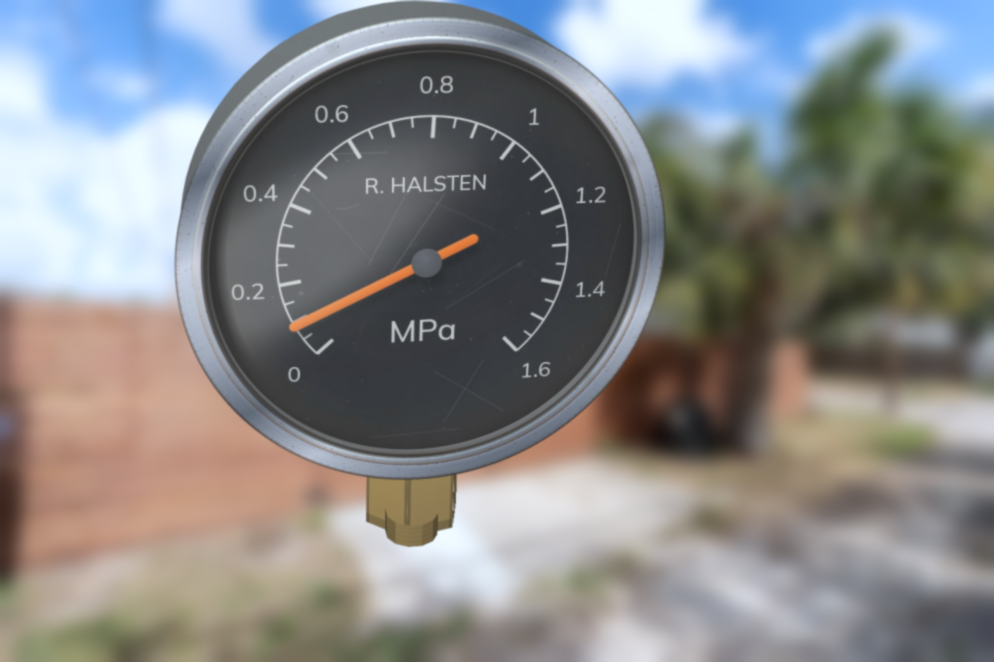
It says {"value": 0.1, "unit": "MPa"}
